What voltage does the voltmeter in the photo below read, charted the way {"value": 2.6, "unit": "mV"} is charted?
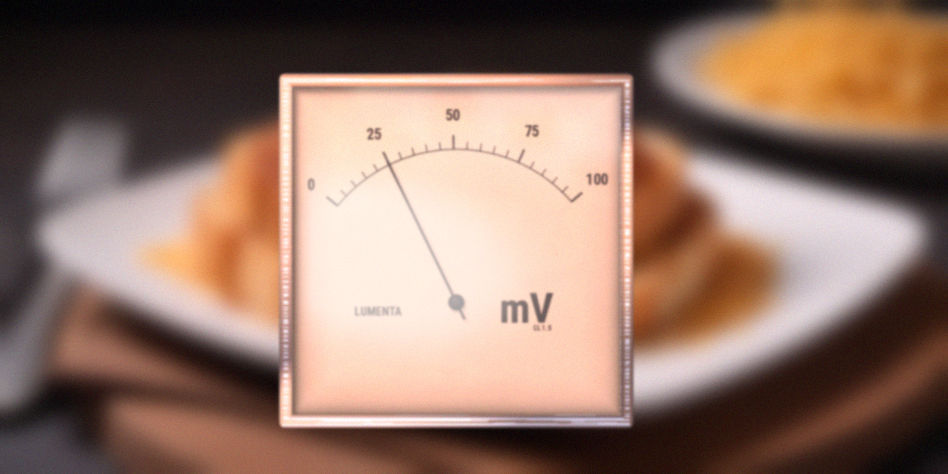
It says {"value": 25, "unit": "mV"}
